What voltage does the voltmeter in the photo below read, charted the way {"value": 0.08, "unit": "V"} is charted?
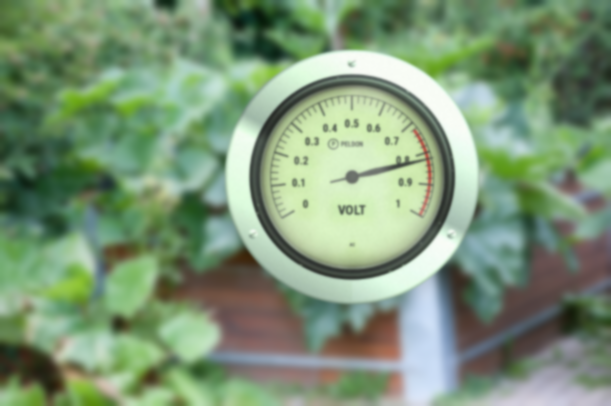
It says {"value": 0.82, "unit": "V"}
